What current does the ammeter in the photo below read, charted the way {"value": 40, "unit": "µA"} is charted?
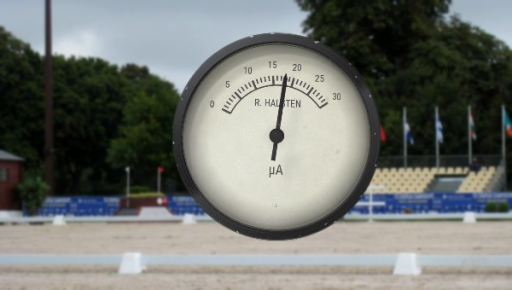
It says {"value": 18, "unit": "µA"}
